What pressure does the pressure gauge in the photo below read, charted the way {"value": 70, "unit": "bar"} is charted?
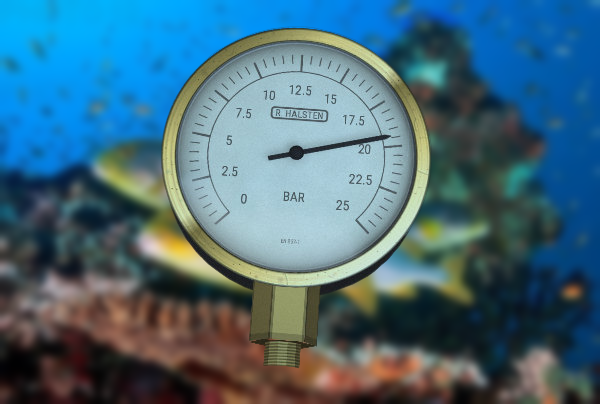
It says {"value": 19.5, "unit": "bar"}
